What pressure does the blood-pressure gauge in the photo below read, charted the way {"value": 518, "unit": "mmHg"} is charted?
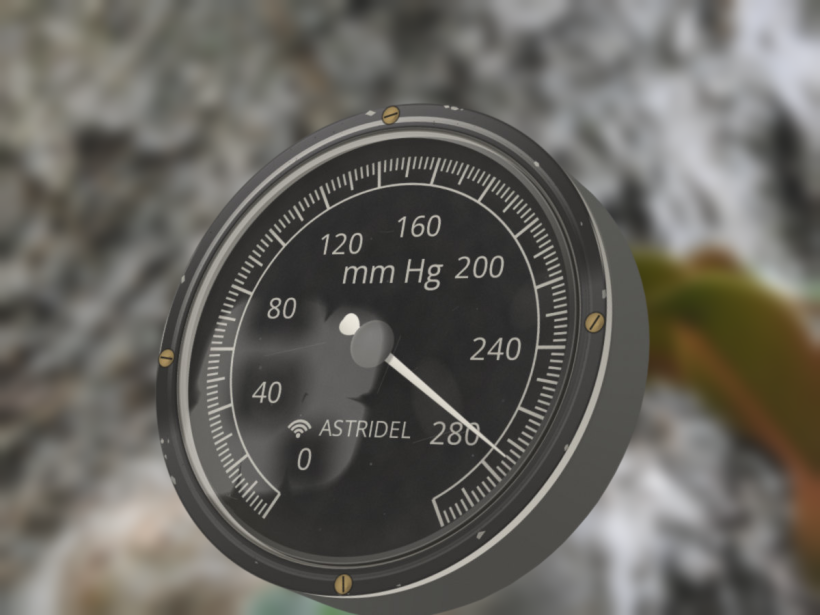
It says {"value": 274, "unit": "mmHg"}
